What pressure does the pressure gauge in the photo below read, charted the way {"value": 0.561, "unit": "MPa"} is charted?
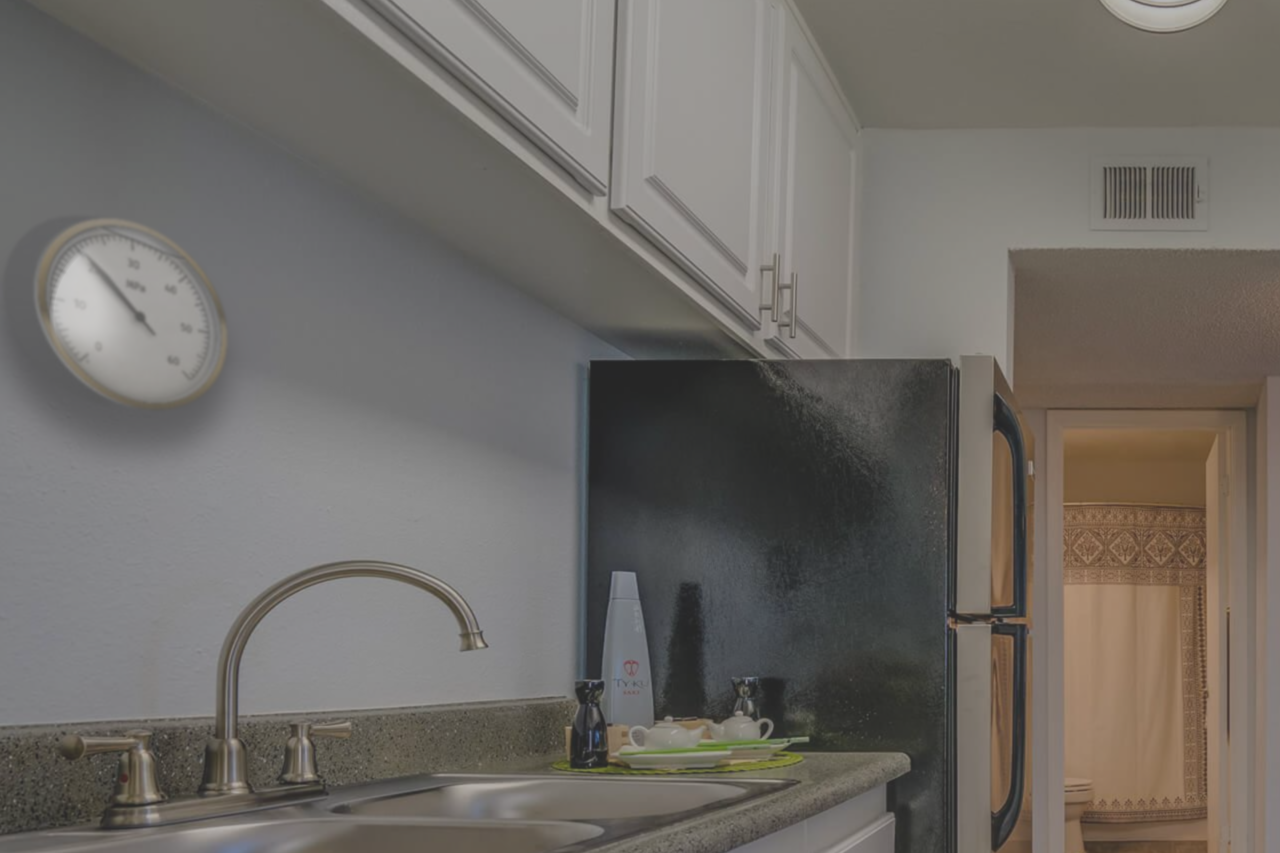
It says {"value": 20, "unit": "MPa"}
